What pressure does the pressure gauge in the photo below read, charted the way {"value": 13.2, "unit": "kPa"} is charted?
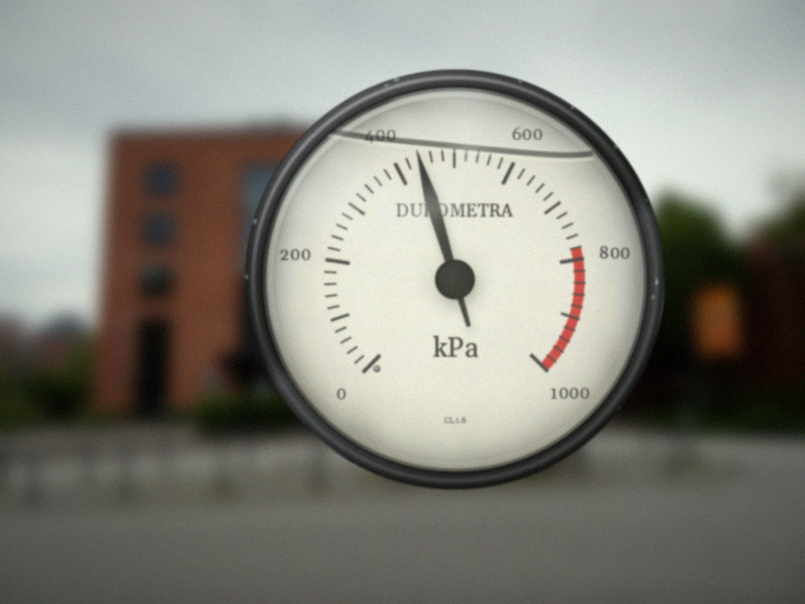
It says {"value": 440, "unit": "kPa"}
